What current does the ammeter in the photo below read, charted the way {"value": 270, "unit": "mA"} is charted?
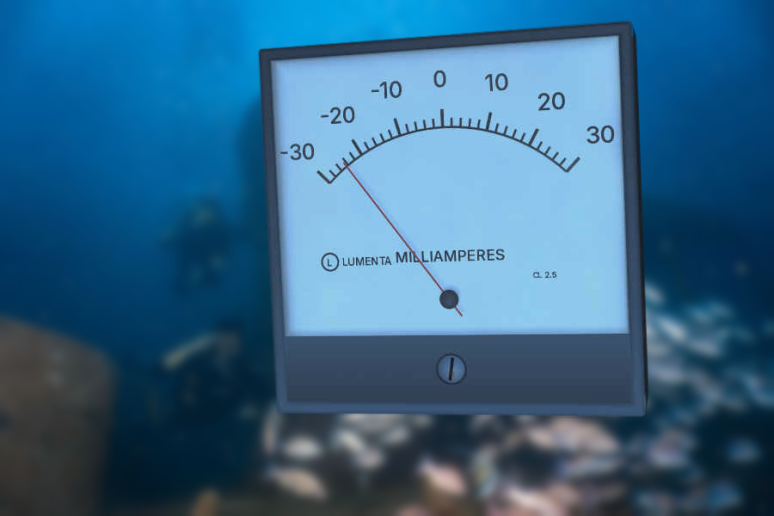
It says {"value": -24, "unit": "mA"}
